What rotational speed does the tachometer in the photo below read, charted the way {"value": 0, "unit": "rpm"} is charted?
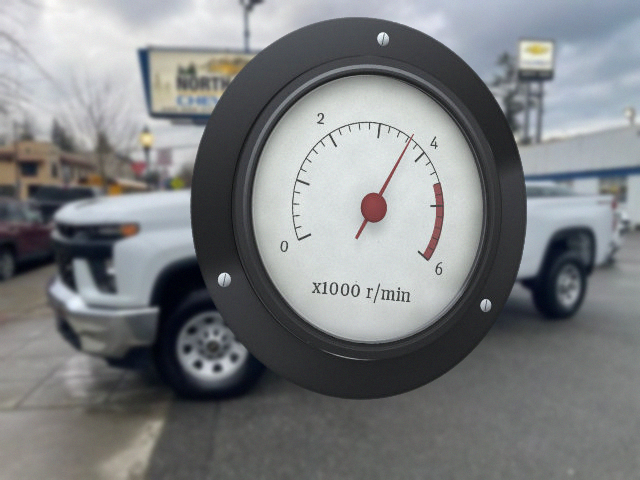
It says {"value": 3600, "unit": "rpm"}
